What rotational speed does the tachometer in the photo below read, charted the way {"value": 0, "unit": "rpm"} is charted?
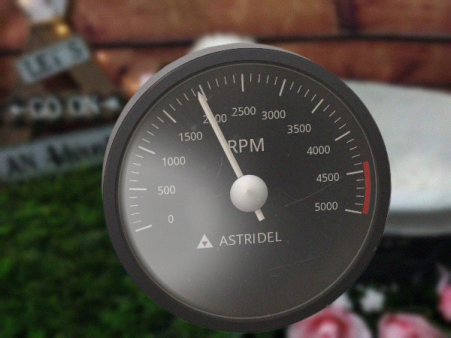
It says {"value": 1950, "unit": "rpm"}
